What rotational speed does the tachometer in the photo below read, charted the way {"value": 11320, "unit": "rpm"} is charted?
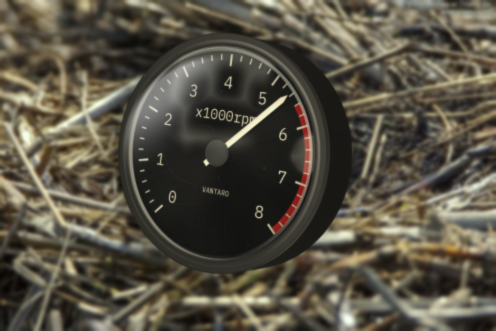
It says {"value": 5400, "unit": "rpm"}
